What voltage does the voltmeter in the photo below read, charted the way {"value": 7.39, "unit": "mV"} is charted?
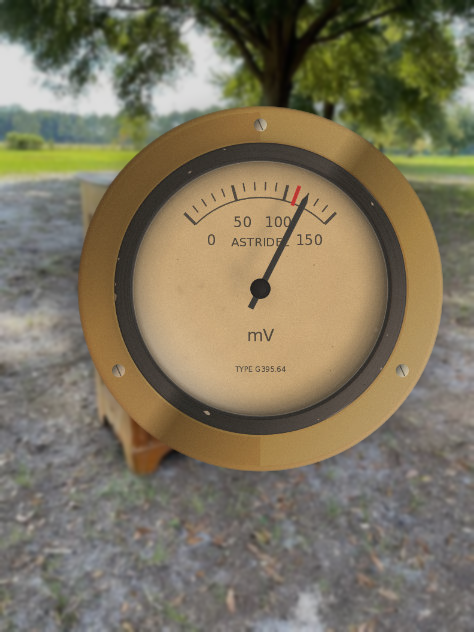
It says {"value": 120, "unit": "mV"}
